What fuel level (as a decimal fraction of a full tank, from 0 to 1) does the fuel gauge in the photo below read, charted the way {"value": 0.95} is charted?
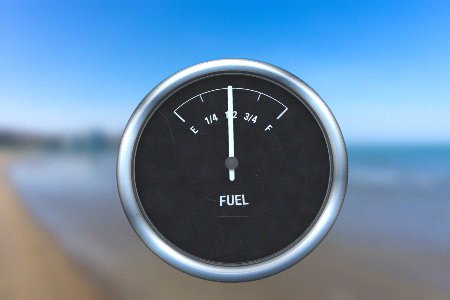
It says {"value": 0.5}
